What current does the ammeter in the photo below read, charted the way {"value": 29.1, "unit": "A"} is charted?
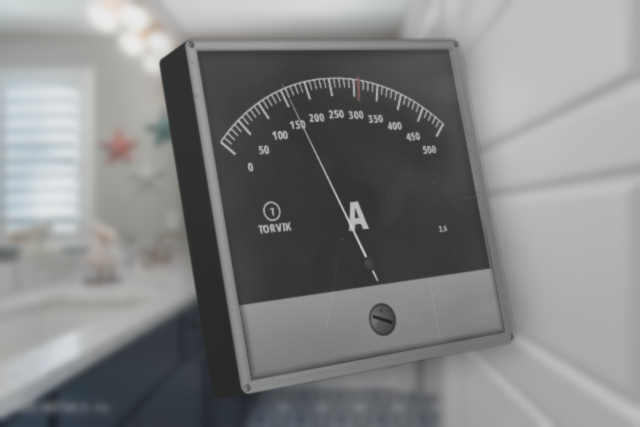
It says {"value": 150, "unit": "A"}
